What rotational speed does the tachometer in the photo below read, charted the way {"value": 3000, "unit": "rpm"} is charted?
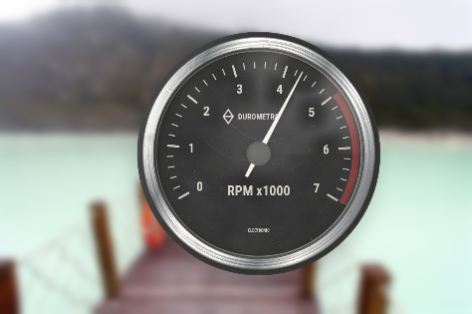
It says {"value": 4300, "unit": "rpm"}
